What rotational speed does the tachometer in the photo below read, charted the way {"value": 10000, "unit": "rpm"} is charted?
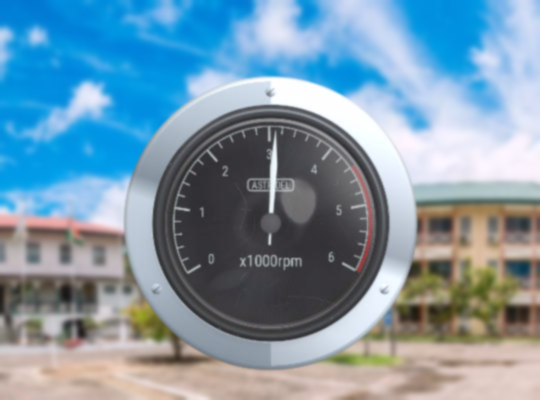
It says {"value": 3100, "unit": "rpm"}
